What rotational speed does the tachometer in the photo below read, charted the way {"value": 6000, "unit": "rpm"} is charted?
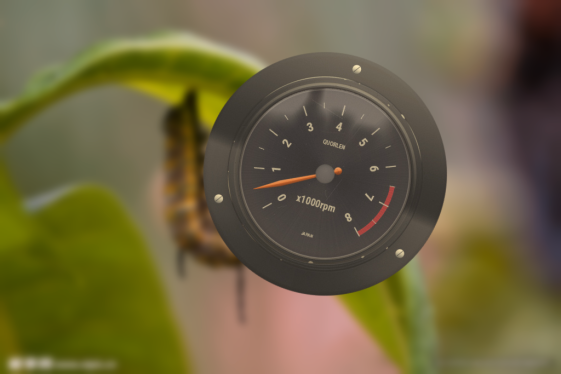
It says {"value": 500, "unit": "rpm"}
